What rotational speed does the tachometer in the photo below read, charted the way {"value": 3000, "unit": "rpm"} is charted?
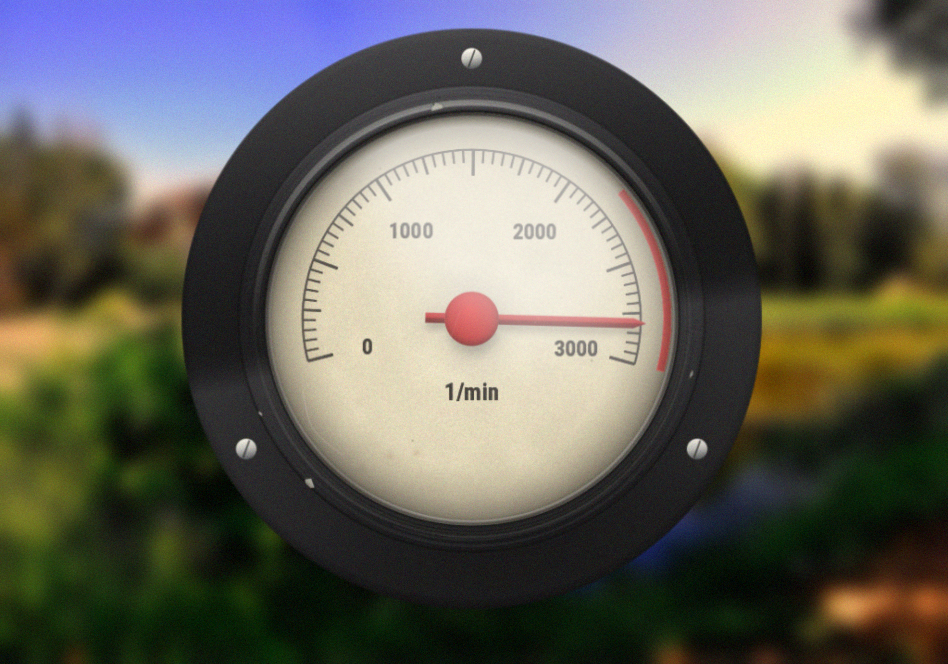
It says {"value": 2800, "unit": "rpm"}
